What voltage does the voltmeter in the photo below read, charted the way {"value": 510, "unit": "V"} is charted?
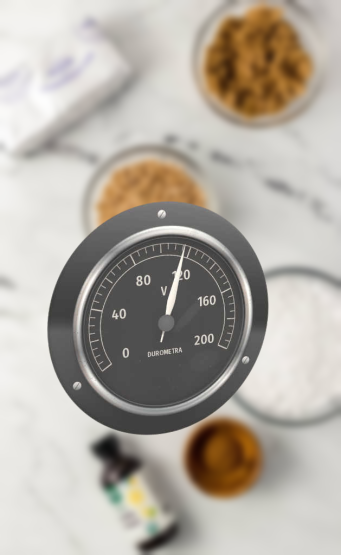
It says {"value": 115, "unit": "V"}
